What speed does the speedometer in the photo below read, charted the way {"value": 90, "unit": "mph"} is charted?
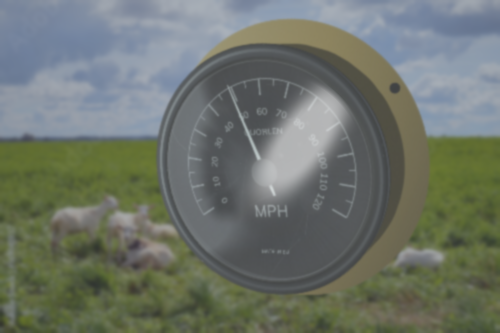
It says {"value": 50, "unit": "mph"}
